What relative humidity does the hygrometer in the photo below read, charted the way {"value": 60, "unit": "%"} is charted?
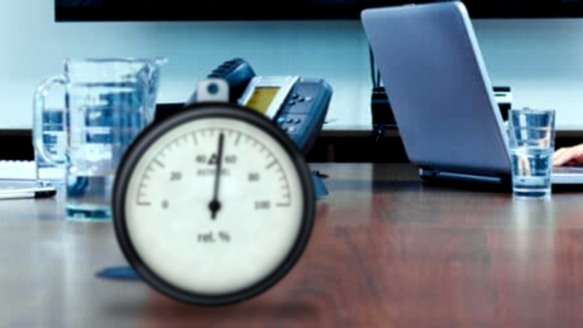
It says {"value": 52, "unit": "%"}
